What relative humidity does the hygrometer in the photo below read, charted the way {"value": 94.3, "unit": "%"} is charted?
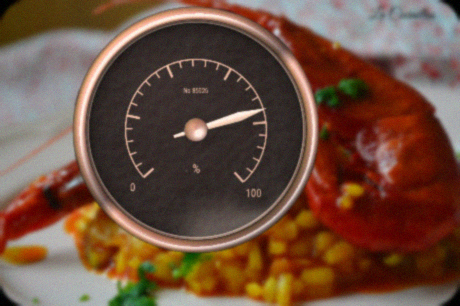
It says {"value": 76, "unit": "%"}
